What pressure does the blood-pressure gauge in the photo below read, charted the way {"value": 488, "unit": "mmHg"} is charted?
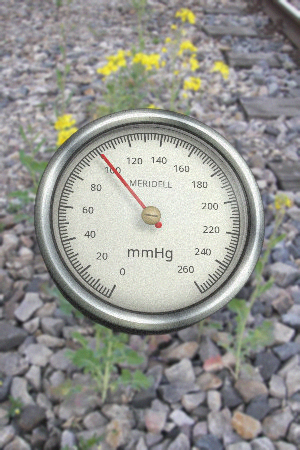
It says {"value": 100, "unit": "mmHg"}
